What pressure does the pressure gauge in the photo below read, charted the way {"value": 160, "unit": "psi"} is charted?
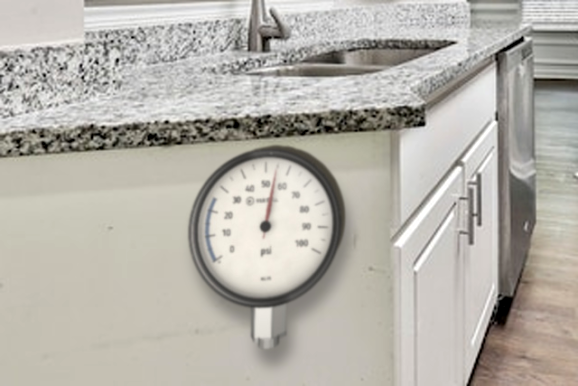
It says {"value": 55, "unit": "psi"}
